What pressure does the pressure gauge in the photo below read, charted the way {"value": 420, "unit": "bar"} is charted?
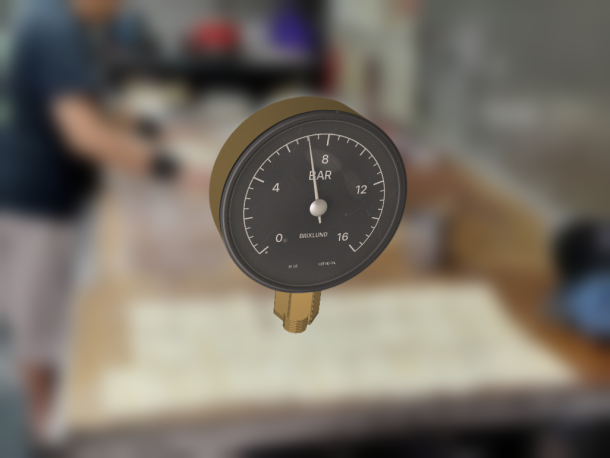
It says {"value": 7, "unit": "bar"}
